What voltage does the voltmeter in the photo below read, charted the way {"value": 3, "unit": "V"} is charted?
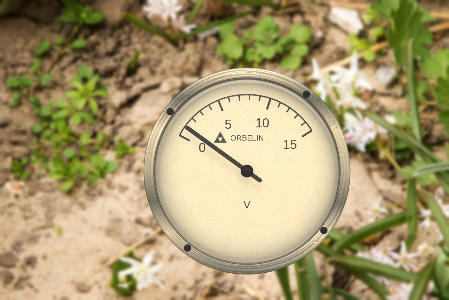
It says {"value": 1, "unit": "V"}
